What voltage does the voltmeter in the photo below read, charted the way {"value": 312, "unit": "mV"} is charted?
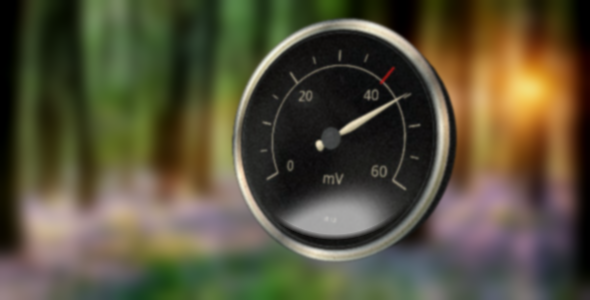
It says {"value": 45, "unit": "mV"}
